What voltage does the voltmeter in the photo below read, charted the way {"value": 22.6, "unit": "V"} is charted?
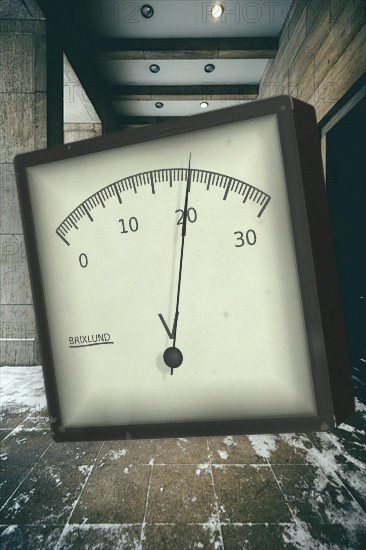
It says {"value": 20, "unit": "V"}
